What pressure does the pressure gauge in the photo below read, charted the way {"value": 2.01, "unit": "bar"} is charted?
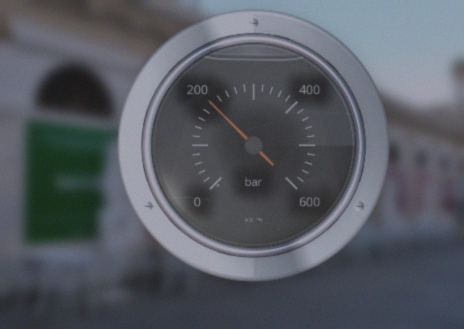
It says {"value": 200, "unit": "bar"}
